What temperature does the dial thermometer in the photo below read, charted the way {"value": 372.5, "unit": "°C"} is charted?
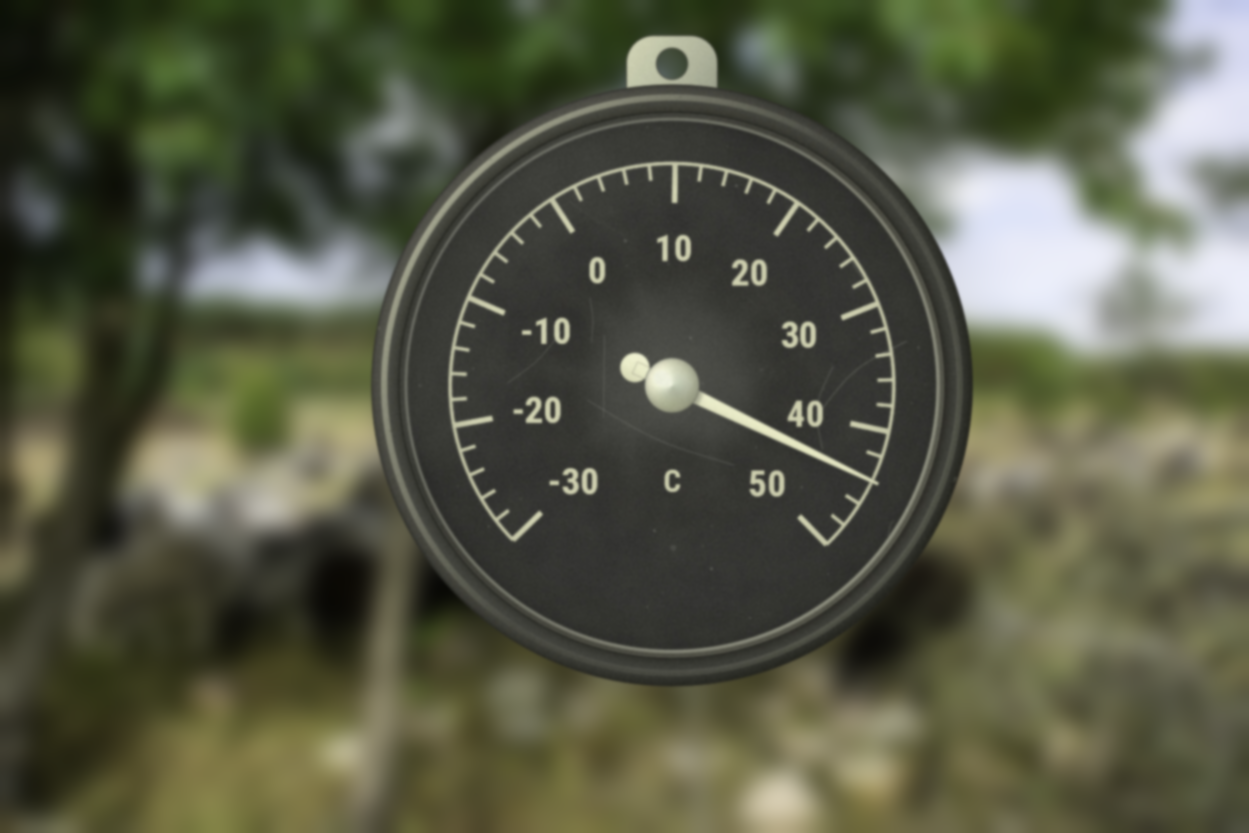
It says {"value": 44, "unit": "°C"}
